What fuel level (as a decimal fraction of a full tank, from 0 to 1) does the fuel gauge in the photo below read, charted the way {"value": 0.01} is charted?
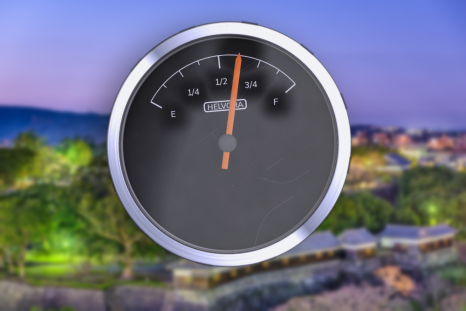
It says {"value": 0.625}
